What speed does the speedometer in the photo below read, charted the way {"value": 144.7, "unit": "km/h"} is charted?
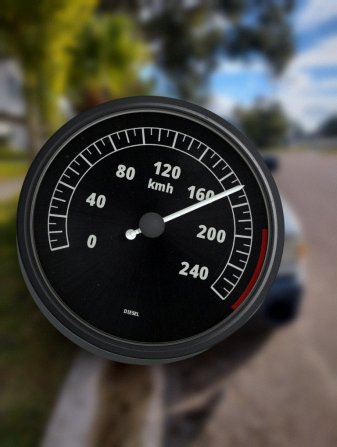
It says {"value": 170, "unit": "km/h"}
